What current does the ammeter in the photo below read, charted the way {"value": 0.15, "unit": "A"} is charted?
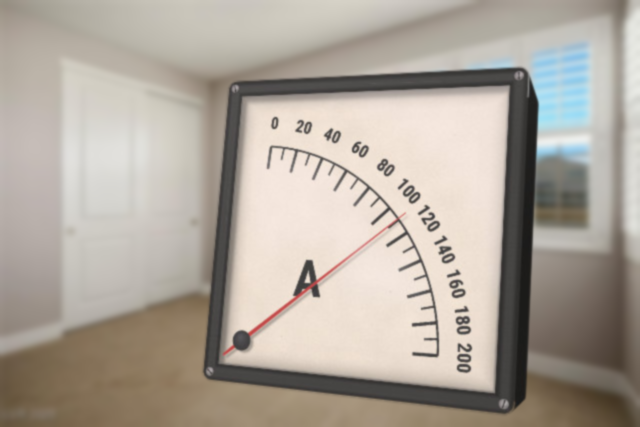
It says {"value": 110, "unit": "A"}
